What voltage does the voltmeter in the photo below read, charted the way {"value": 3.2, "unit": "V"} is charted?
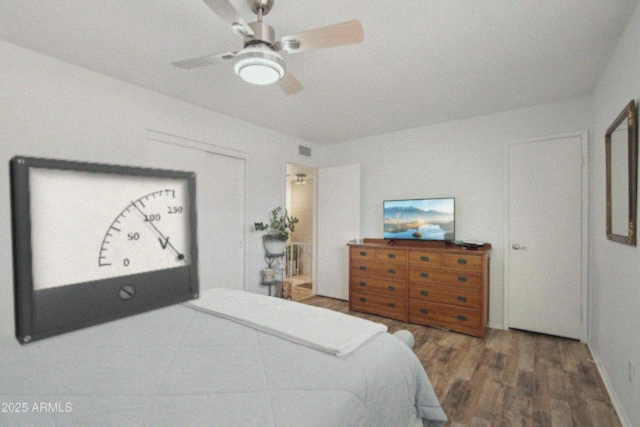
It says {"value": 90, "unit": "V"}
